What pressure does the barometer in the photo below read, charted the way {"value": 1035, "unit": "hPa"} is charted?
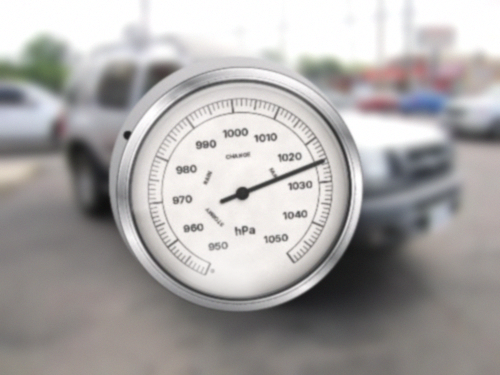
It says {"value": 1025, "unit": "hPa"}
